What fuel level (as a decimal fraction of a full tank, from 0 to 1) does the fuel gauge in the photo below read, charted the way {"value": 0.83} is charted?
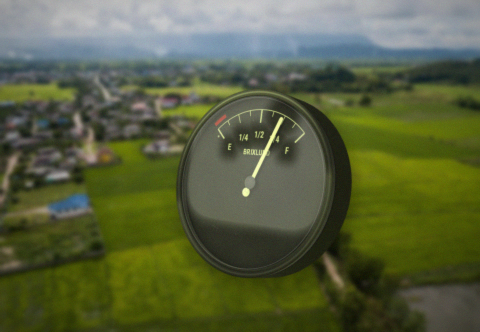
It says {"value": 0.75}
